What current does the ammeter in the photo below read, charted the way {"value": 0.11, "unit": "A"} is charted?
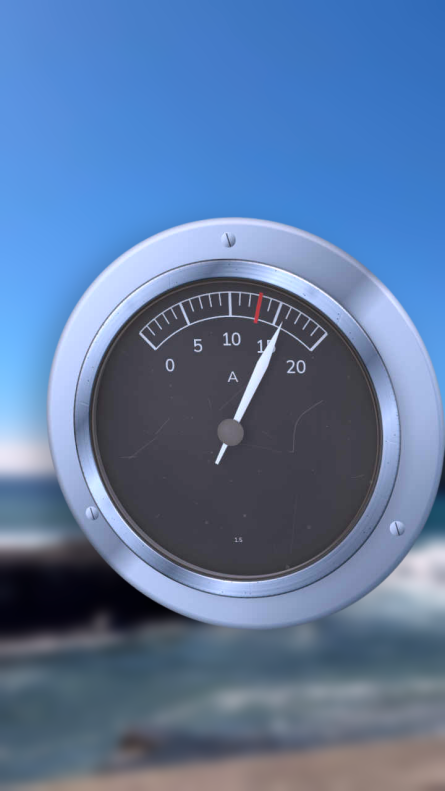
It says {"value": 16, "unit": "A"}
